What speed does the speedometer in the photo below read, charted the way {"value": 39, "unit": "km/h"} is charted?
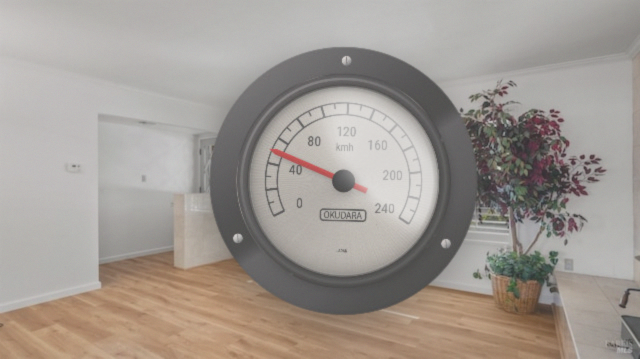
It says {"value": 50, "unit": "km/h"}
